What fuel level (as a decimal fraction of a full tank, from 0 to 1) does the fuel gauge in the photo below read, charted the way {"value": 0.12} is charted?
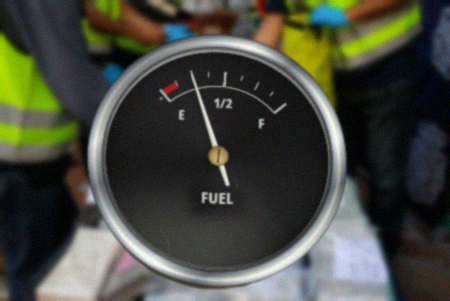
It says {"value": 0.25}
